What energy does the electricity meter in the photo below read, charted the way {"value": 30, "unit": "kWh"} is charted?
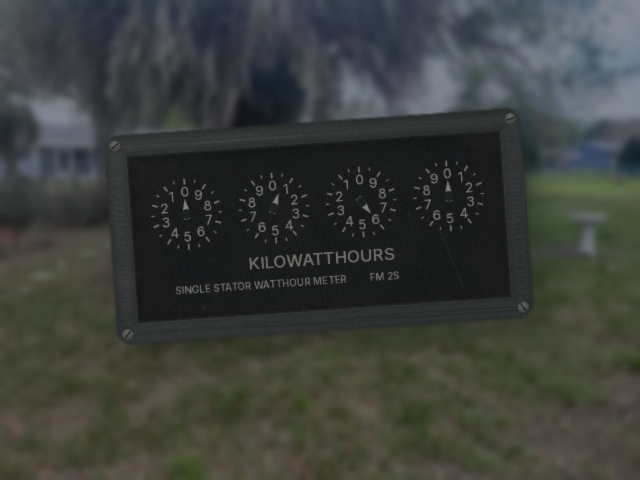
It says {"value": 60, "unit": "kWh"}
